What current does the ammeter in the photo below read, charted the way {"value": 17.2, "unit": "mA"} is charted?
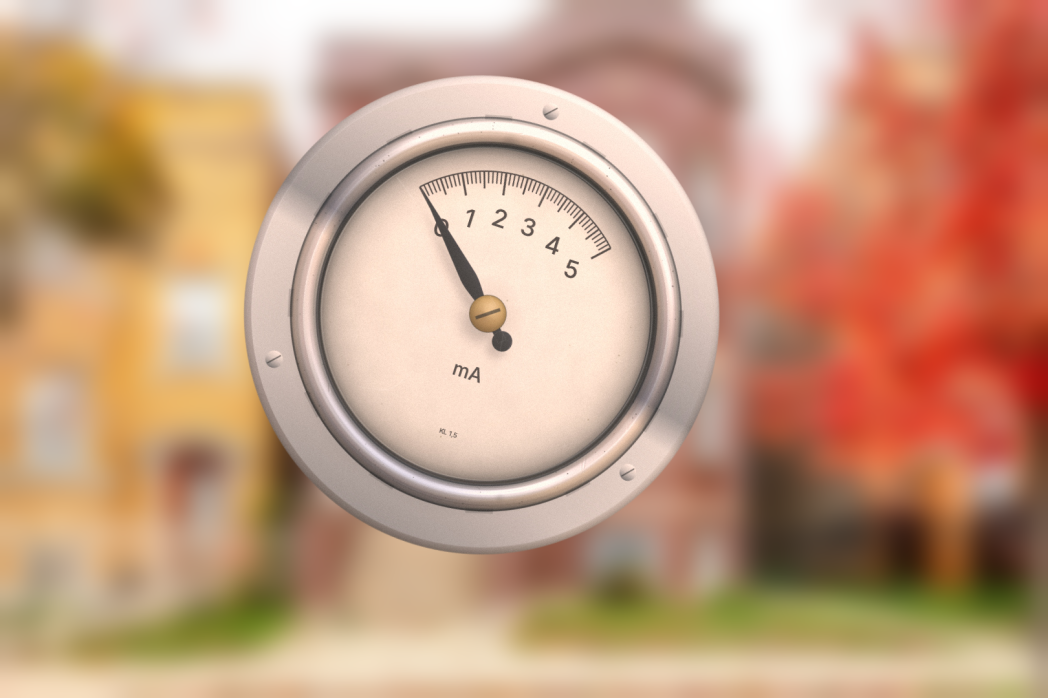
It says {"value": 0, "unit": "mA"}
